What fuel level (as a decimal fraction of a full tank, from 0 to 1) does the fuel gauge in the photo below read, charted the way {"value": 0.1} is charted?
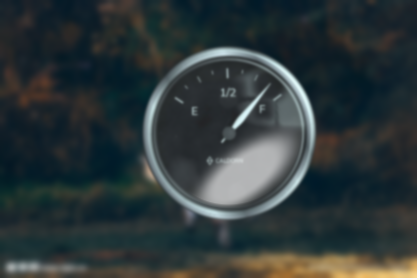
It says {"value": 0.875}
